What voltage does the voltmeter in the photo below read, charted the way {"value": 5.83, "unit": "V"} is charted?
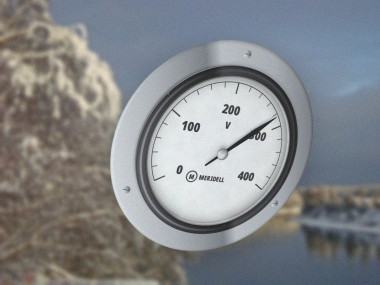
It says {"value": 280, "unit": "V"}
